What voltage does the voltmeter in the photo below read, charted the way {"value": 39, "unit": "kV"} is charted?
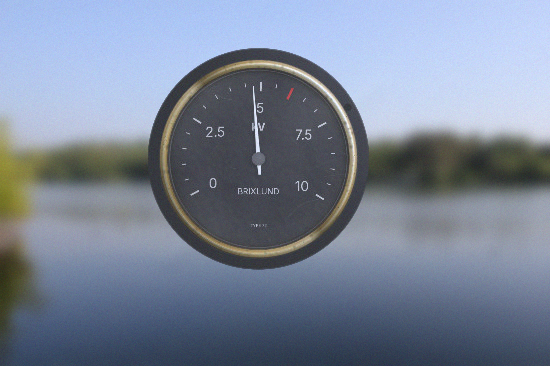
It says {"value": 4.75, "unit": "kV"}
